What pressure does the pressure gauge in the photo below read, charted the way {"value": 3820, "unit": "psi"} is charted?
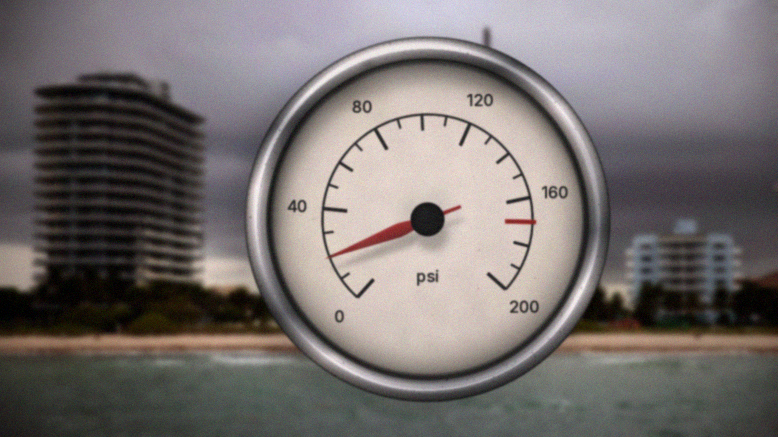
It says {"value": 20, "unit": "psi"}
